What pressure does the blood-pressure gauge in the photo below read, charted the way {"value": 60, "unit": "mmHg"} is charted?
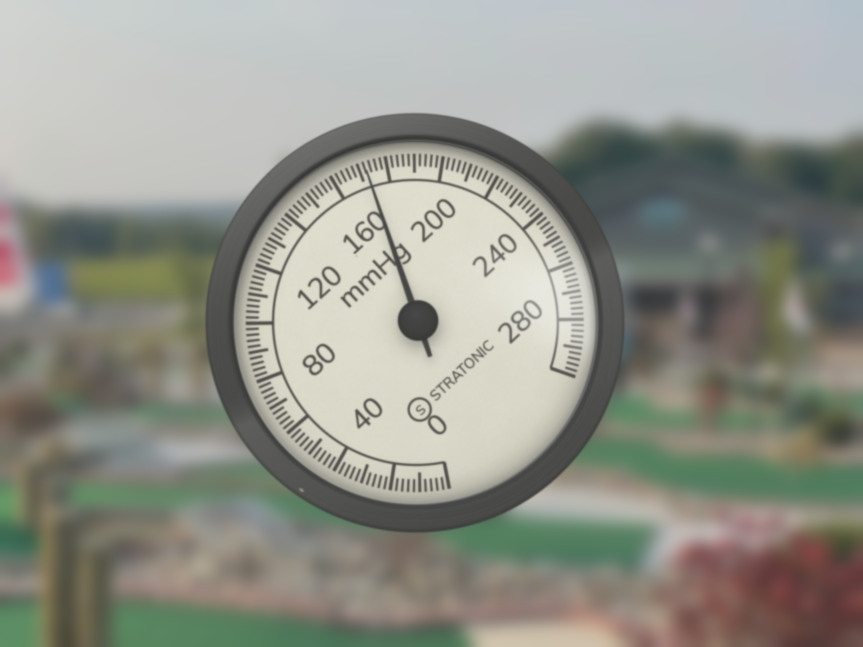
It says {"value": 172, "unit": "mmHg"}
